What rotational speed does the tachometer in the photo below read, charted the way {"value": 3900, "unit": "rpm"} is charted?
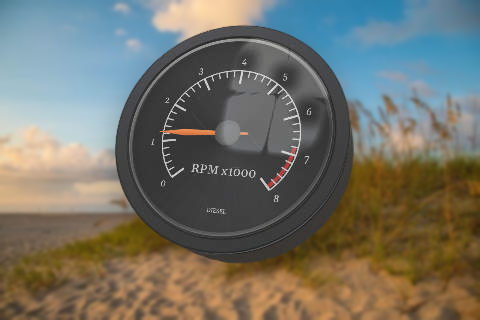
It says {"value": 1200, "unit": "rpm"}
